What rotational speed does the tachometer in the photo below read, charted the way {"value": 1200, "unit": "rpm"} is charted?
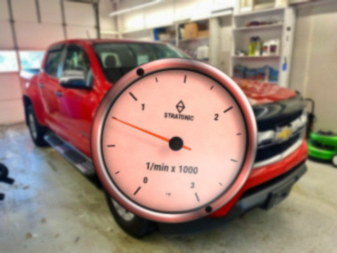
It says {"value": 750, "unit": "rpm"}
